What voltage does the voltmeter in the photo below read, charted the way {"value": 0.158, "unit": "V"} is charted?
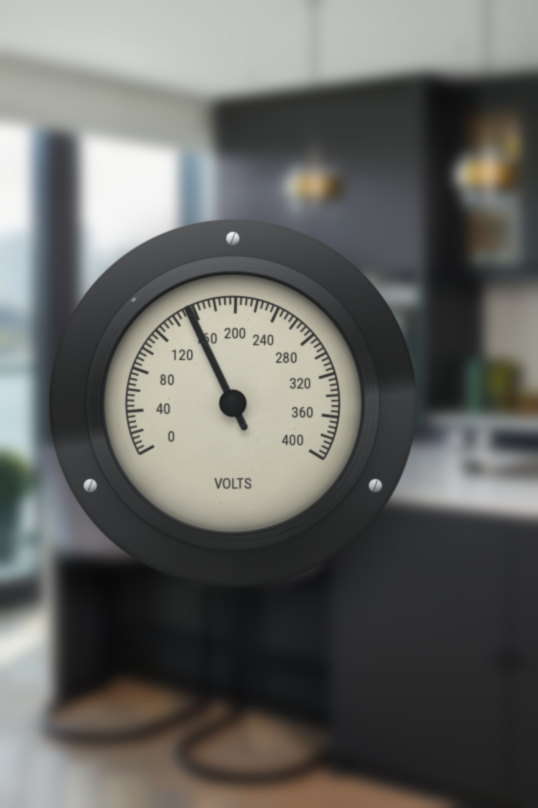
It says {"value": 155, "unit": "V"}
